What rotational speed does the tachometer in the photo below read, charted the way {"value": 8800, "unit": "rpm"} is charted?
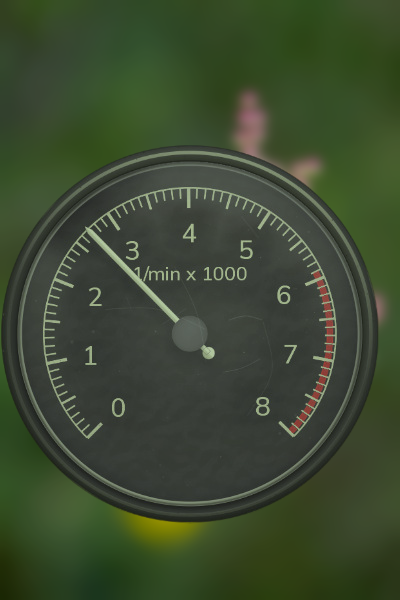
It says {"value": 2700, "unit": "rpm"}
